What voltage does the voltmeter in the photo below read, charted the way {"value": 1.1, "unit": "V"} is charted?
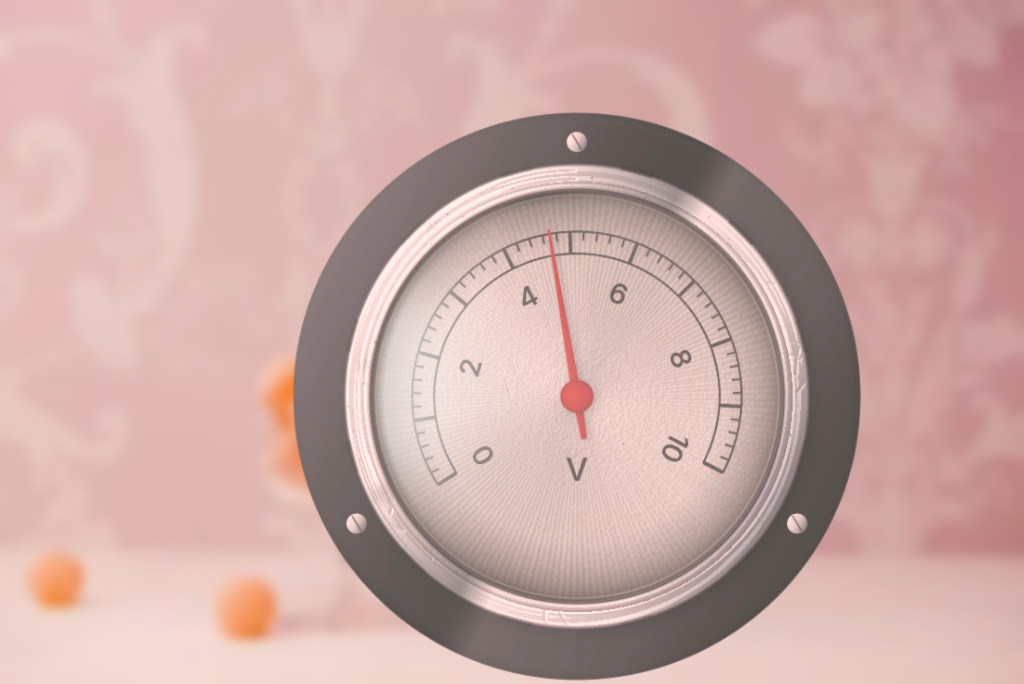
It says {"value": 4.7, "unit": "V"}
